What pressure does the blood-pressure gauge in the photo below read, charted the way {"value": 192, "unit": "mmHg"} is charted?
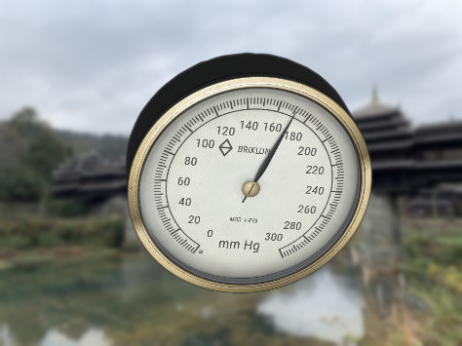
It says {"value": 170, "unit": "mmHg"}
